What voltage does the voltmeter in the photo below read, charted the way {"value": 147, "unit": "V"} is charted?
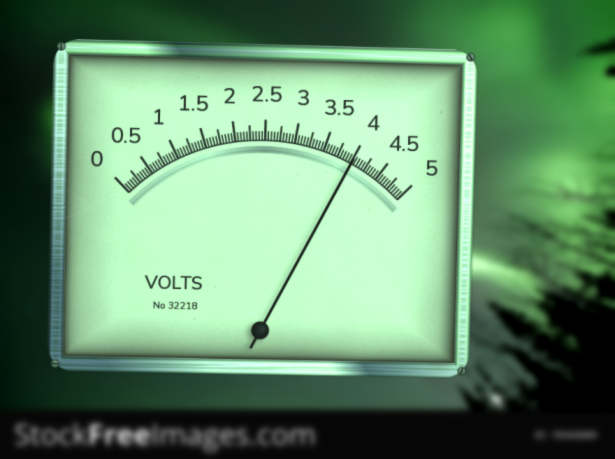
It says {"value": 4, "unit": "V"}
